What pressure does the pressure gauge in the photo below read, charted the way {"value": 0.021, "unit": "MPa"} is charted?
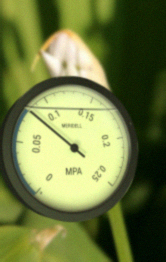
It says {"value": 0.08, "unit": "MPa"}
